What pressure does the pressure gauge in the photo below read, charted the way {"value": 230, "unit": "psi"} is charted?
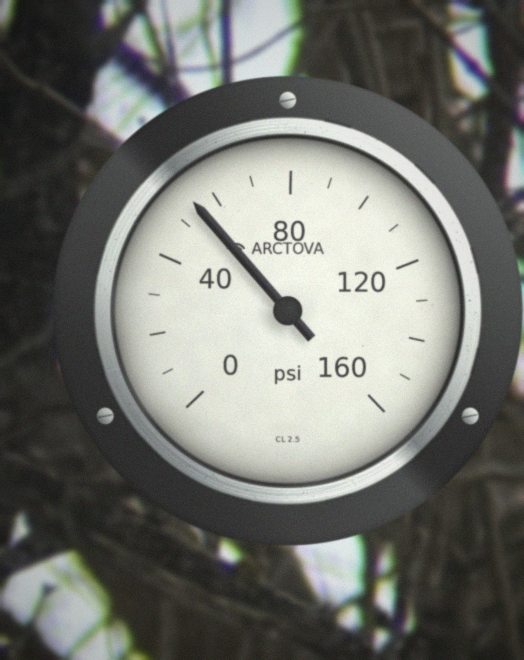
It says {"value": 55, "unit": "psi"}
